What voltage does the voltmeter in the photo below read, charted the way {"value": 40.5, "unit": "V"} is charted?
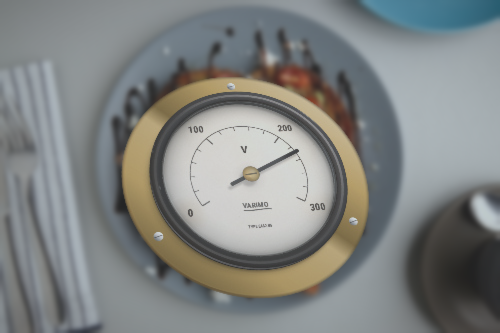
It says {"value": 230, "unit": "V"}
